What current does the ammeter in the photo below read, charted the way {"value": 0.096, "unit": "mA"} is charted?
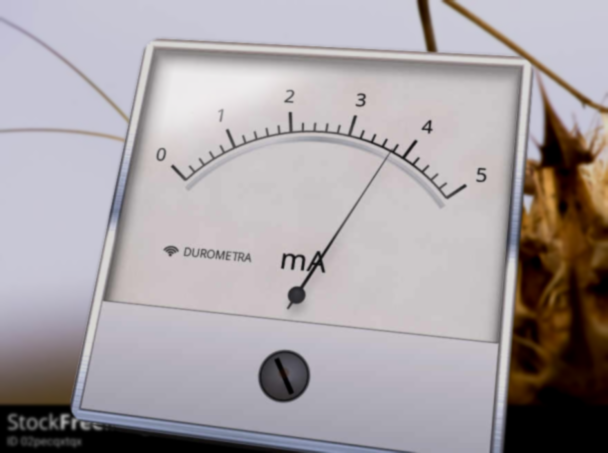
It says {"value": 3.8, "unit": "mA"}
